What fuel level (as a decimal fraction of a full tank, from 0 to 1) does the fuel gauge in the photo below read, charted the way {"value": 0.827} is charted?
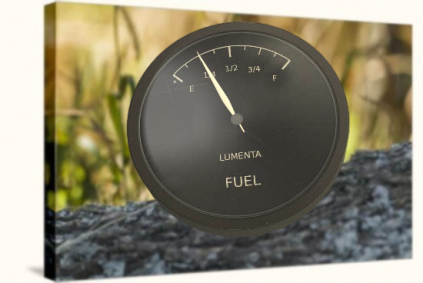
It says {"value": 0.25}
